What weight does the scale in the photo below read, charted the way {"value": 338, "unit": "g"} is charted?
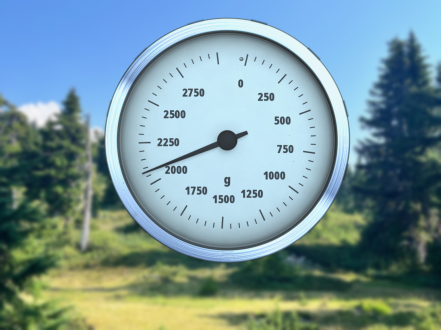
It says {"value": 2075, "unit": "g"}
